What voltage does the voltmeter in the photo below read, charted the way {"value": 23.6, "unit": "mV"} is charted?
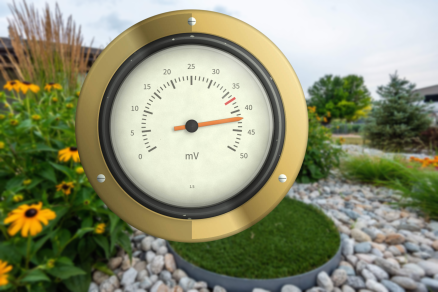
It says {"value": 42, "unit": "mV"}
